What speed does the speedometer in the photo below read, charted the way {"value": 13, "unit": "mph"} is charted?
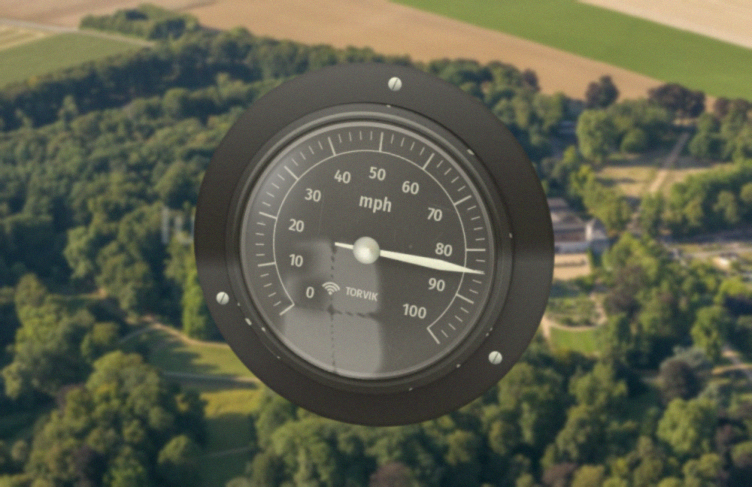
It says {"value": 84, "unit": "mph"}
